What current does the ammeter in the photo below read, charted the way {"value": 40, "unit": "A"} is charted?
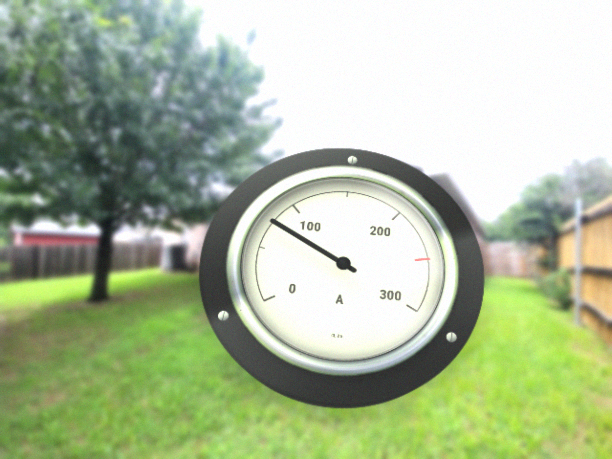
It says {"value": 75, "unit": "A"}
